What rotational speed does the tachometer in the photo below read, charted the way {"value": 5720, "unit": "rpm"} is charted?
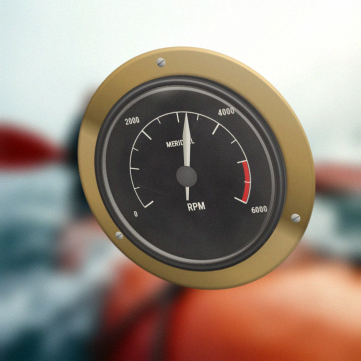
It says {"value": 3250, "unit": "rpm"}
